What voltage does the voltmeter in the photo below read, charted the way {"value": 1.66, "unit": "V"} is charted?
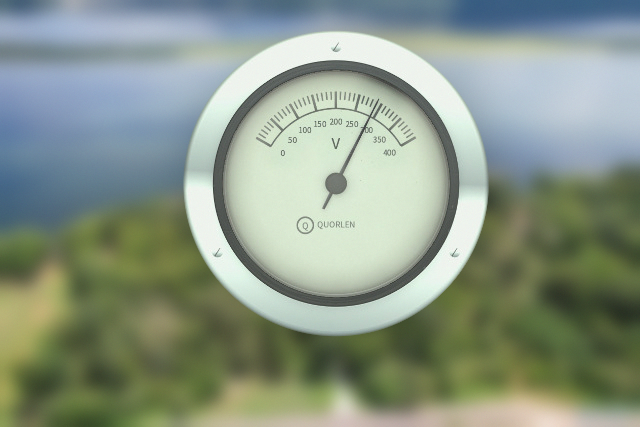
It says {"value": 290, "unit": "V"}
